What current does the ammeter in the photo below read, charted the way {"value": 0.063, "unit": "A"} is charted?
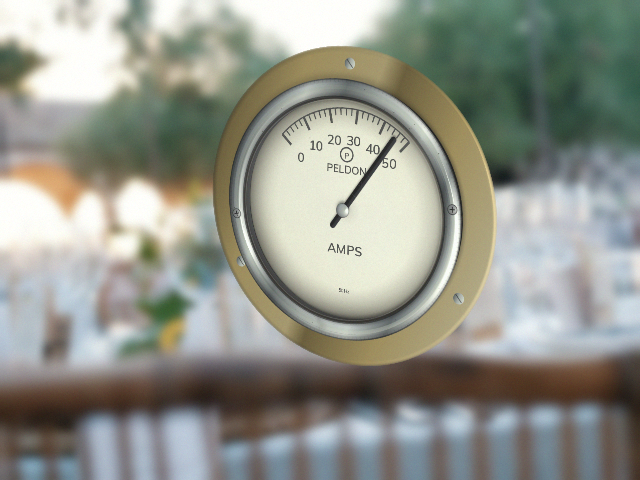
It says {"value": 46, "unit": "A"}
